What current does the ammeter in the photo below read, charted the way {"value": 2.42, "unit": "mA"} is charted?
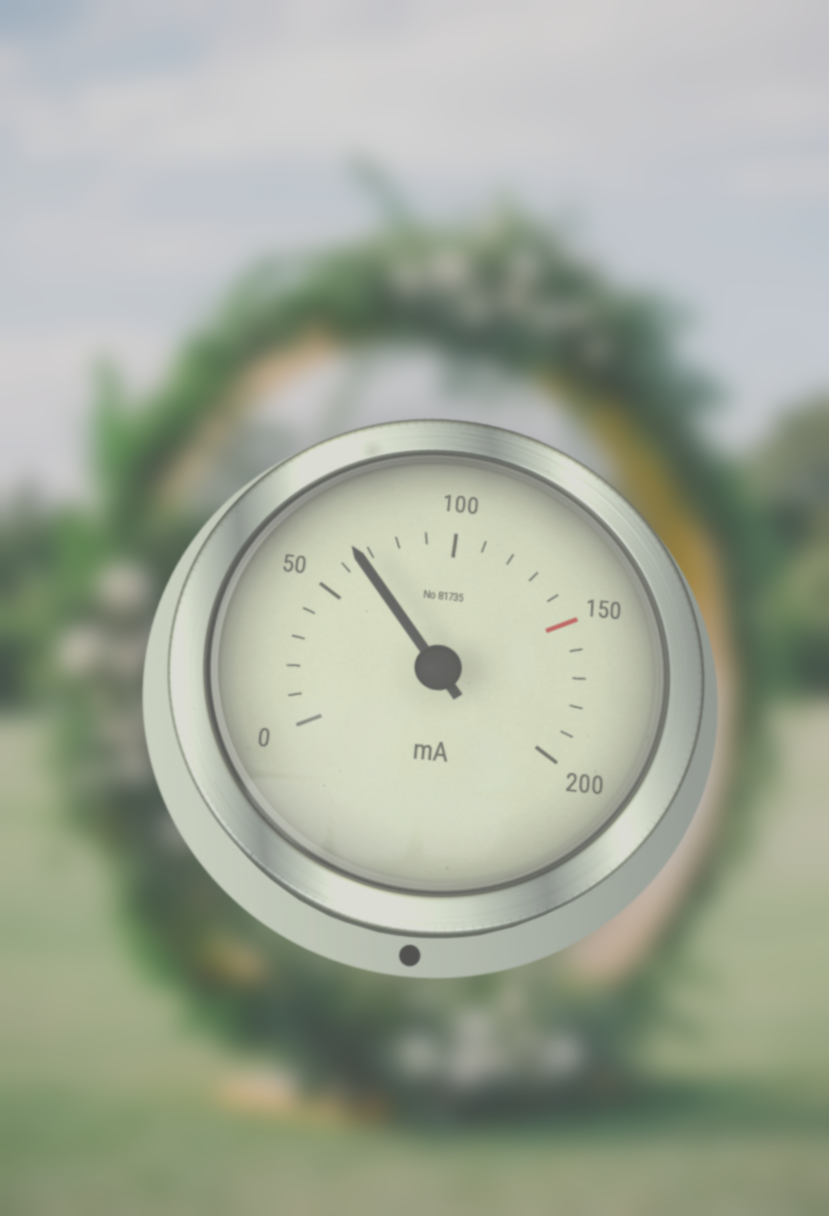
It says {"value": 65, "unit": "mA"}
